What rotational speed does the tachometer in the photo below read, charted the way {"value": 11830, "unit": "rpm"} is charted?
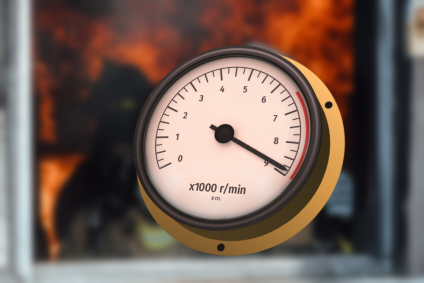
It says {"value": 8875, "unit": "rpm"}
